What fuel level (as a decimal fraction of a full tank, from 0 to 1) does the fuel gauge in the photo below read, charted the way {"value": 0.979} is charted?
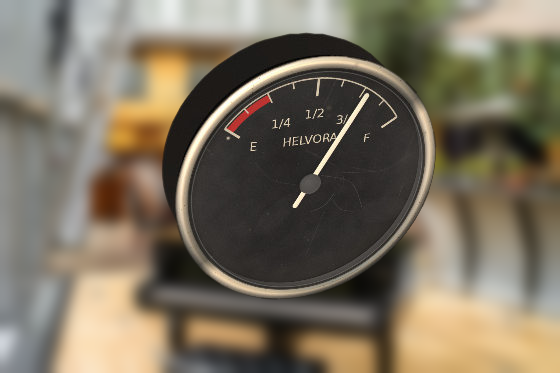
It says {"value": 0.75}
